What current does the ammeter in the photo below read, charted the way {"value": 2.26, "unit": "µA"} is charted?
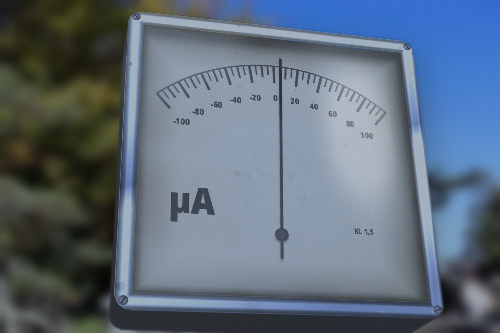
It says {"value": 5, "unit": "µA"}
